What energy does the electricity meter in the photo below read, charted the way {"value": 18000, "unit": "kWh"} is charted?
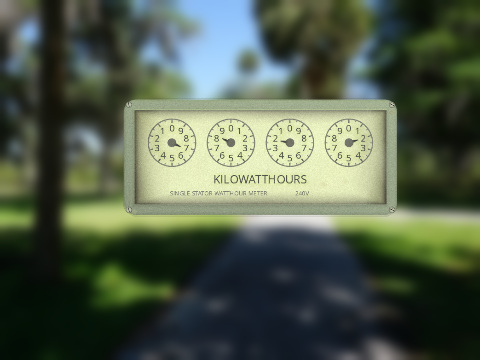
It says {"value": 6822, "unit": "kWh"}
